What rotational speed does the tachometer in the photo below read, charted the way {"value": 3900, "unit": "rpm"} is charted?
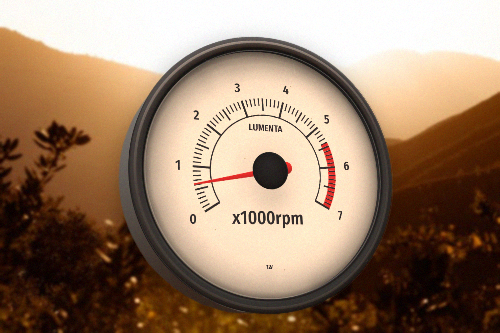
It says {"value": 600, "unit": "rpm"}
